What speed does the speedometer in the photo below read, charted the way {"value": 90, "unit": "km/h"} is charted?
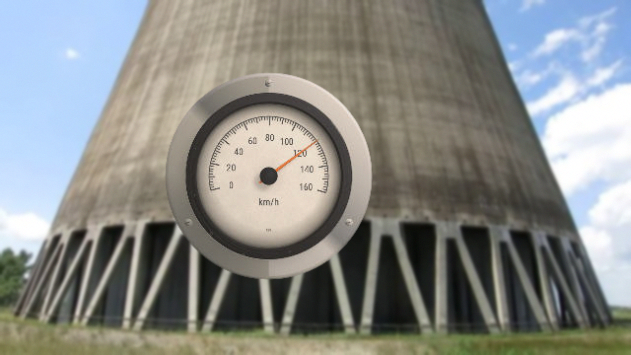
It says {"value": 120, "unit": "km/h"}
